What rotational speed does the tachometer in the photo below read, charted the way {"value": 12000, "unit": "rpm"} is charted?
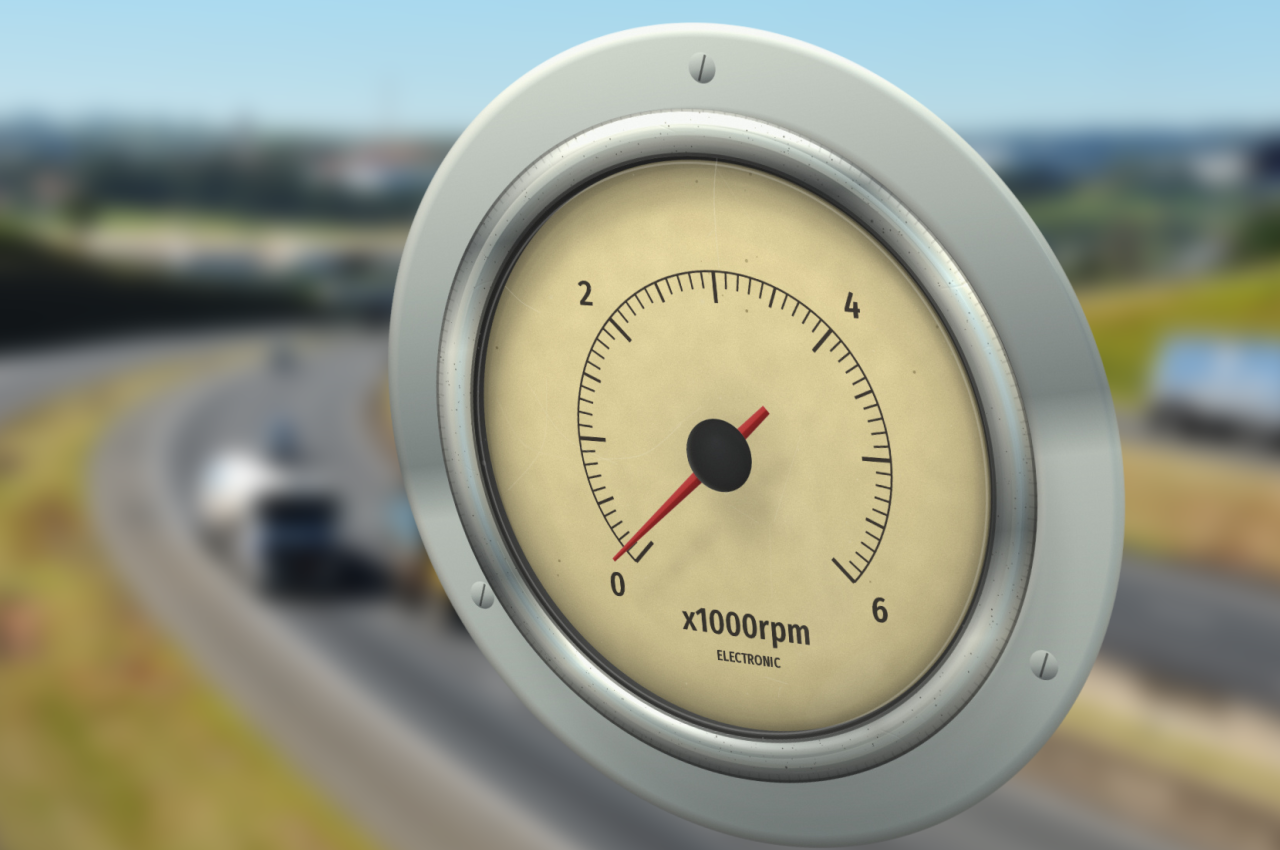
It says {"value": 100, "unit": "rpm"}
